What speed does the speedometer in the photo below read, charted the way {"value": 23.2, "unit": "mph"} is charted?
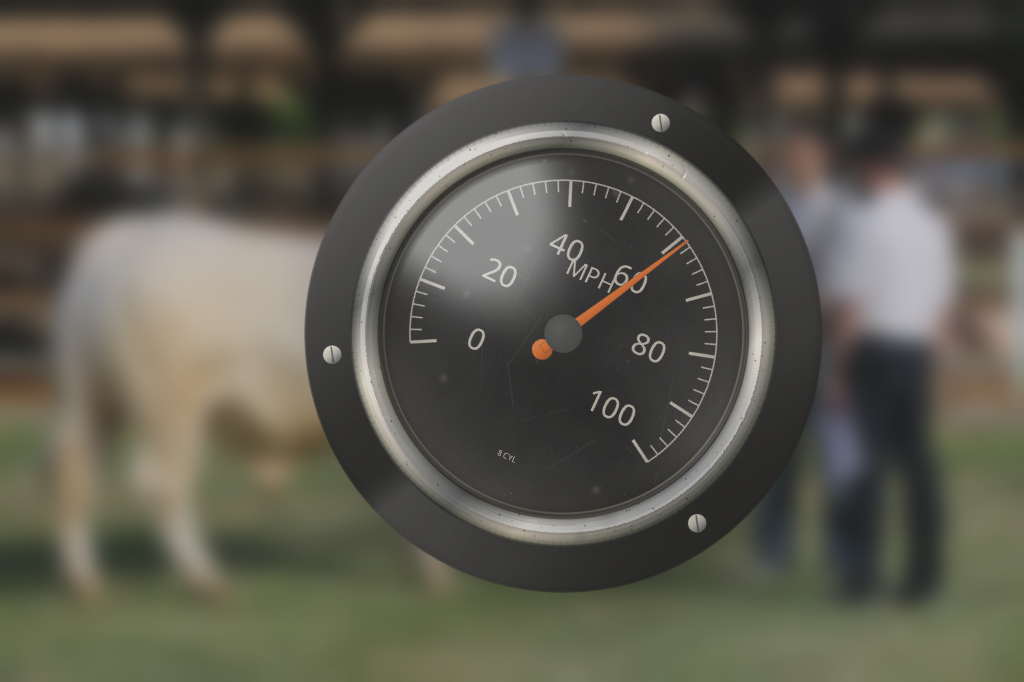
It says {"value": 61, "unit": "mph"}
